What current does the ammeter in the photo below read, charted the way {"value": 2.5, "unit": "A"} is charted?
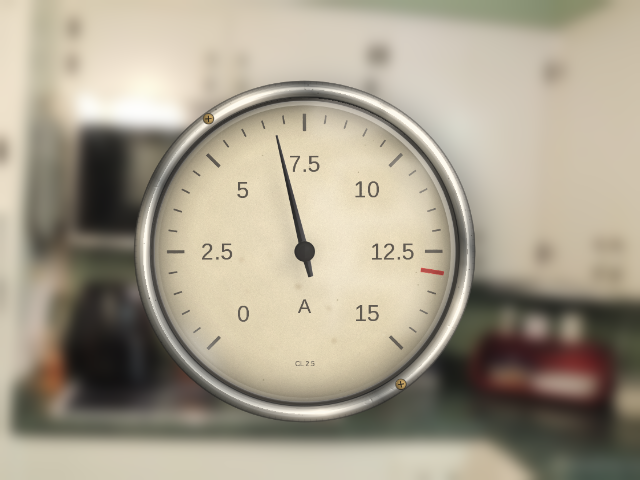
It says {"value": 6.75, "unit": "A"}
